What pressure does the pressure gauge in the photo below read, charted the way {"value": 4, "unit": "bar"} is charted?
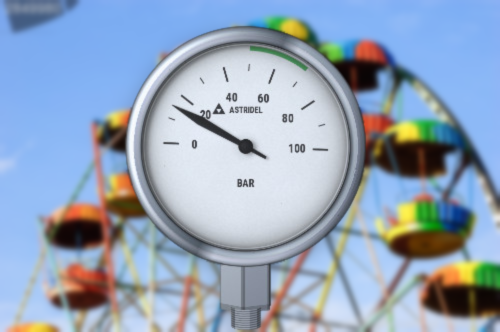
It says {"value": 15, "unit": "bar"}
